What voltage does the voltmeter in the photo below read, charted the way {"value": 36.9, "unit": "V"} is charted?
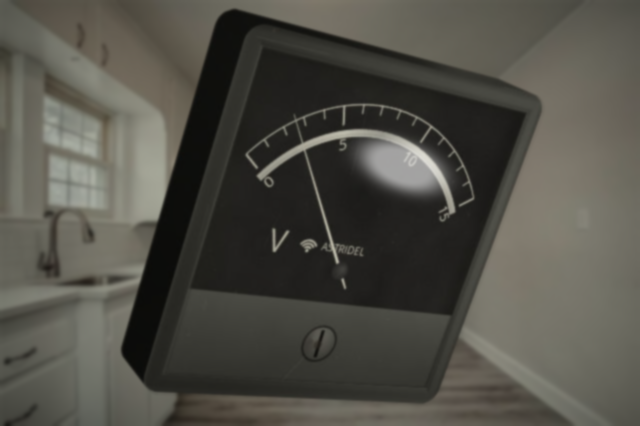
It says {"value": 2.5, "unit": "V"}
